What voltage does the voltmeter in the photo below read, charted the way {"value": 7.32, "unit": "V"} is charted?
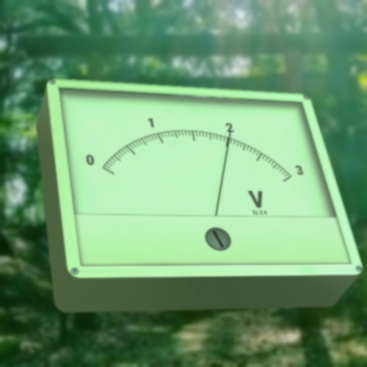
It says {"value": 2, "unit": "V"}
